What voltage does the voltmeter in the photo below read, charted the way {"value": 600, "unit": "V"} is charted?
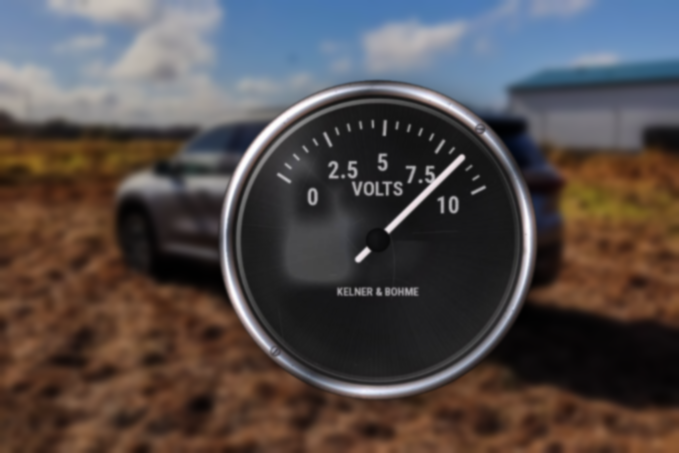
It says {"value": 8.5, "unit": "V"}
